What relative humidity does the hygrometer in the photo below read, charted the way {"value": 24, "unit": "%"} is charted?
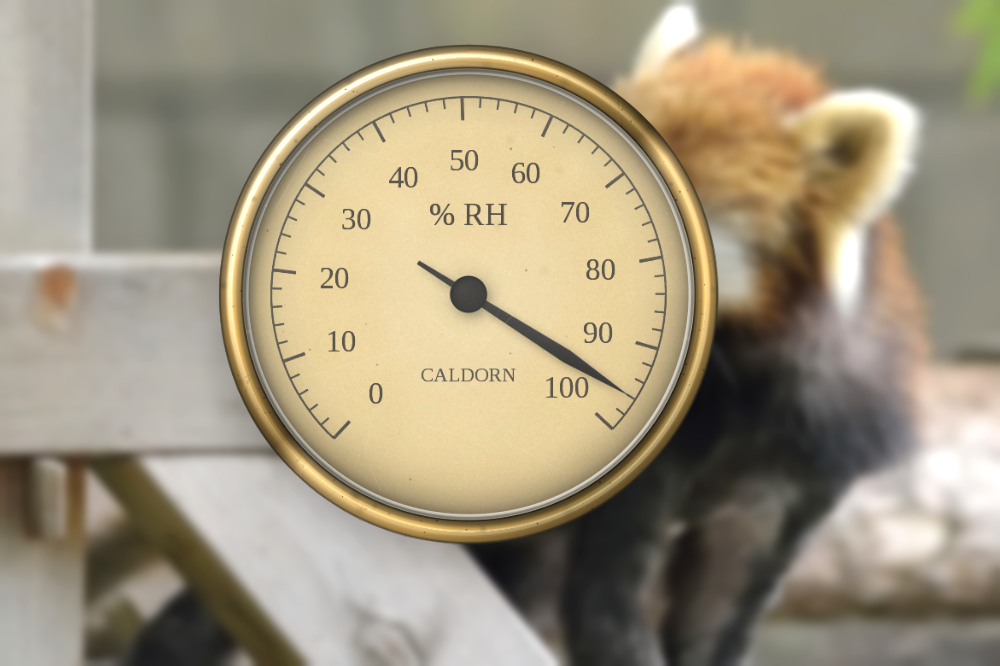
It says {"value": 96, "unit": "%"}
